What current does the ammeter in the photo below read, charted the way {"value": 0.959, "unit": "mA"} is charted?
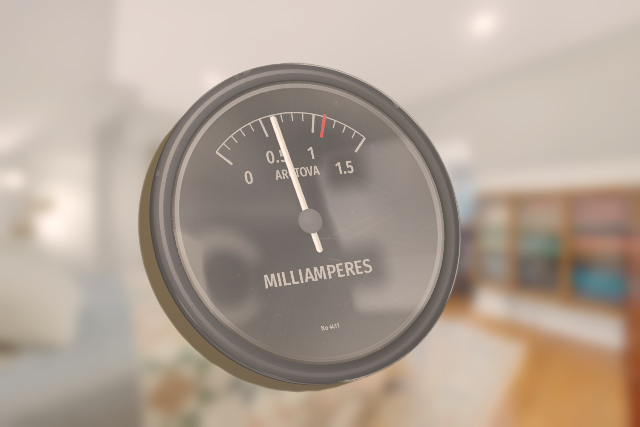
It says {"value": 0.6, "unit": "mA"}
